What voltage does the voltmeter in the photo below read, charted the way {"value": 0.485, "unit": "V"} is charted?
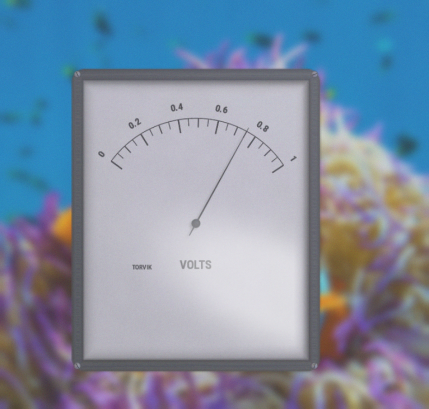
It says {"value": 0.75, "unit": "V"}
